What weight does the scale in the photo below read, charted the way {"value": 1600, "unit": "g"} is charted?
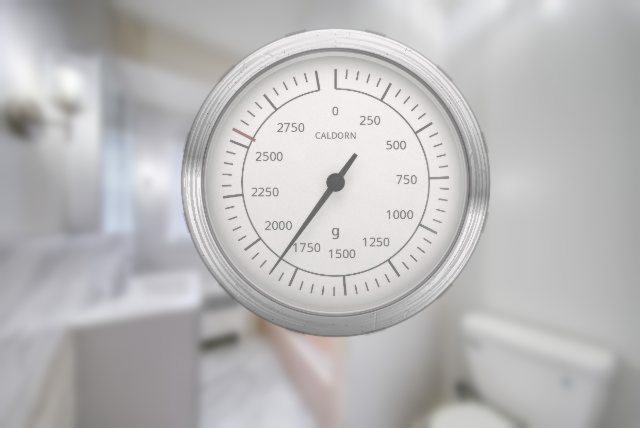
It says {"value": 1850, "unit": "g"}
